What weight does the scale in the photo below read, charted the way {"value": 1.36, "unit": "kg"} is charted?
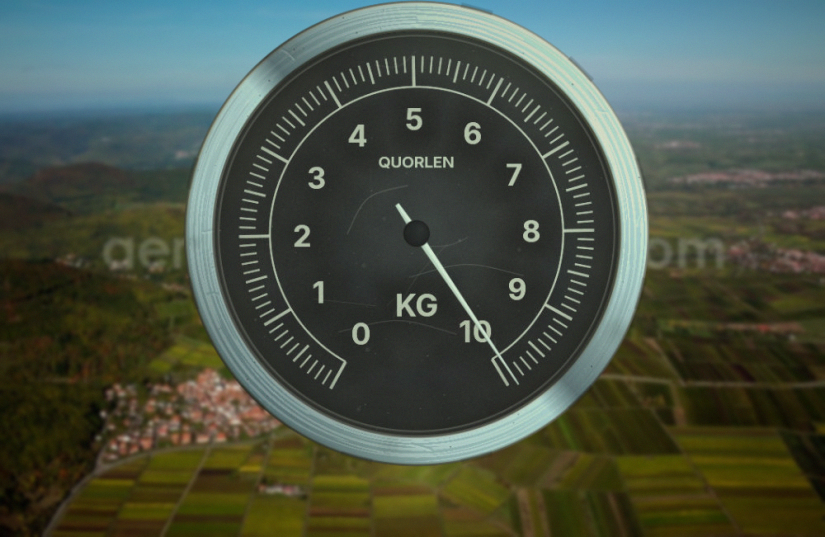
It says {"value": 9.9, "unit": "kg"}
